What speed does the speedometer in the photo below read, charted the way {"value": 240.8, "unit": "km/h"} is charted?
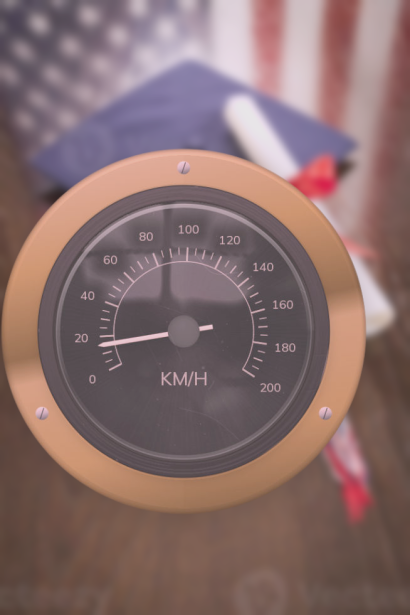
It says {"value": 15, "unit": "km/h"}
